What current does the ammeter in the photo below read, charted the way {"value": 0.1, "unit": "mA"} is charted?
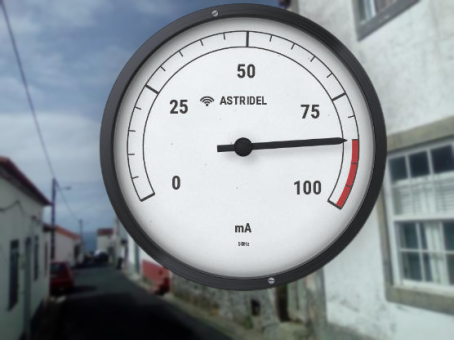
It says {"value": 85, "unit": "mA"}
